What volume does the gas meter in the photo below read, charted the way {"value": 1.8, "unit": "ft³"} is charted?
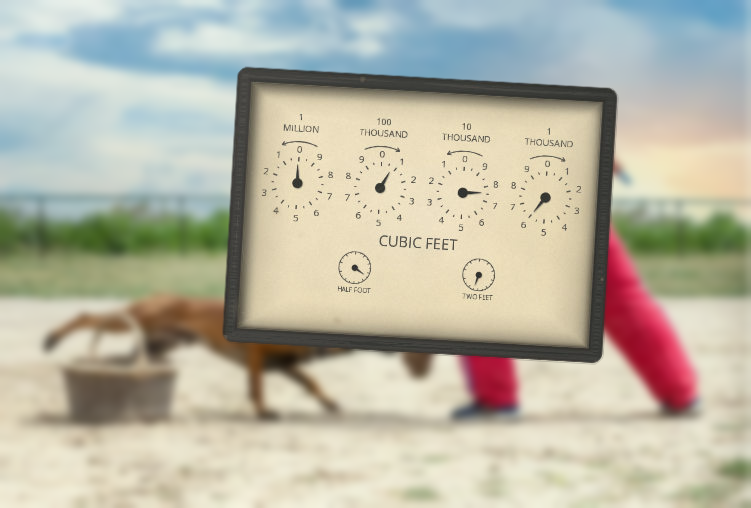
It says {"value": 7600, "unit": "ft³"}
